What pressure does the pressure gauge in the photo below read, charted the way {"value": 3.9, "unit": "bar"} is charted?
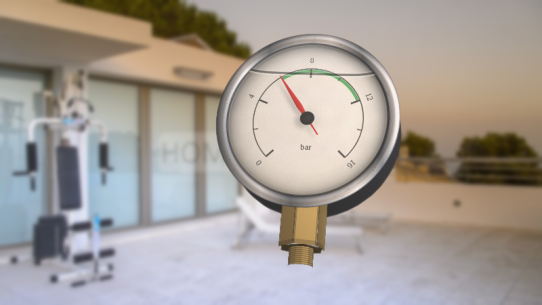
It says {"value": 6, "unit": "bar"}
